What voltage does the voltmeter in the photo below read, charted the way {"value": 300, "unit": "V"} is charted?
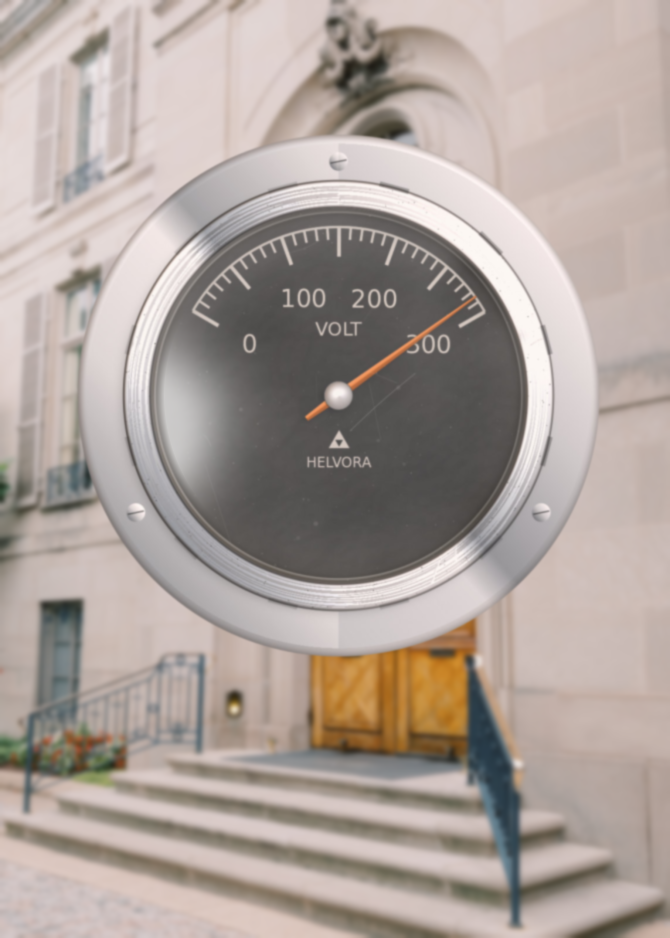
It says {"value": 285, "unit": "V"}
